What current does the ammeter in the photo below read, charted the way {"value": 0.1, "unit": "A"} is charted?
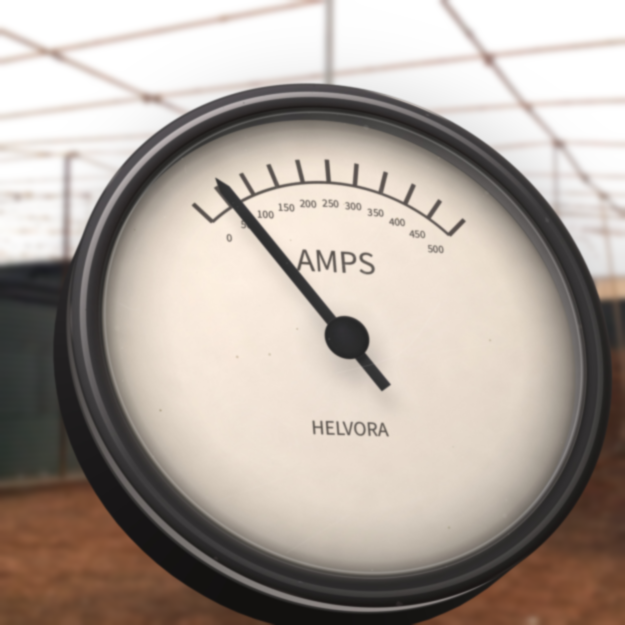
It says {"value": 50, "unit": "A"}
